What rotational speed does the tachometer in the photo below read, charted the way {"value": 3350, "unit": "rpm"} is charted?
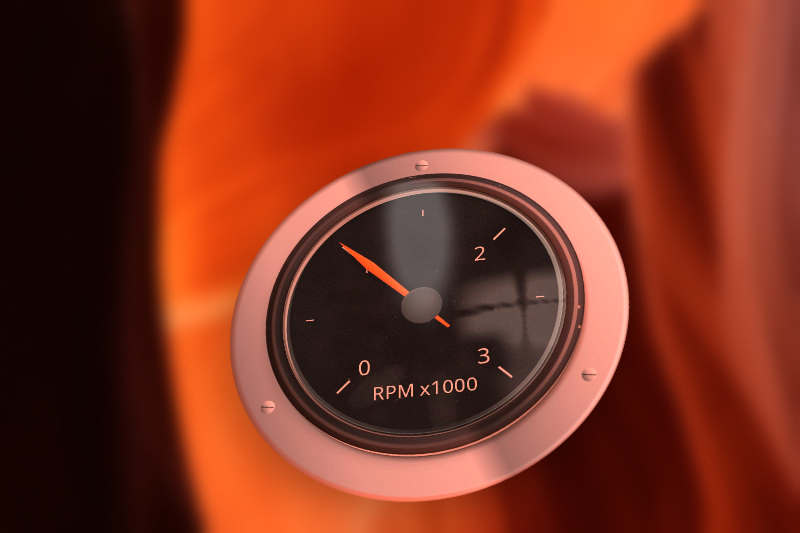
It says {"value": 1000, "unit": "rpm"}
